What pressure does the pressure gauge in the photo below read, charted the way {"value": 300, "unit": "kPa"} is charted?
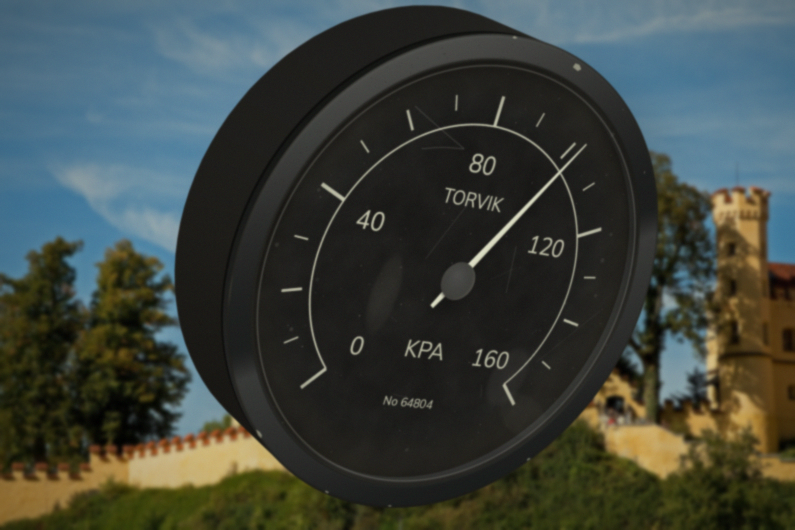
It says {"value": 100, "unit": "kPa"}
